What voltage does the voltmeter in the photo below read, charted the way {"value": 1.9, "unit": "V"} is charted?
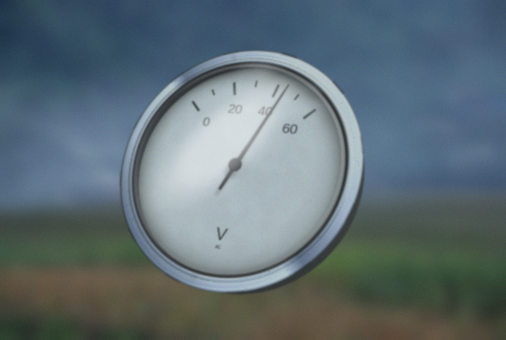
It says {"value": 45, "unit": "V"}
